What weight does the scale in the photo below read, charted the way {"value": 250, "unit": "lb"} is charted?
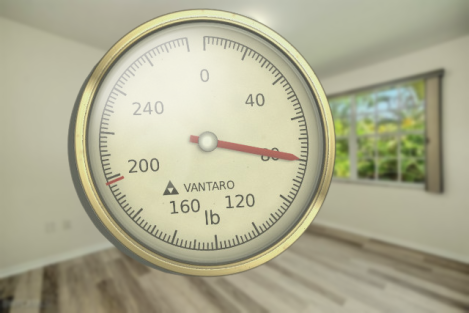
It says {"value": 80, "unit": "lb"}
